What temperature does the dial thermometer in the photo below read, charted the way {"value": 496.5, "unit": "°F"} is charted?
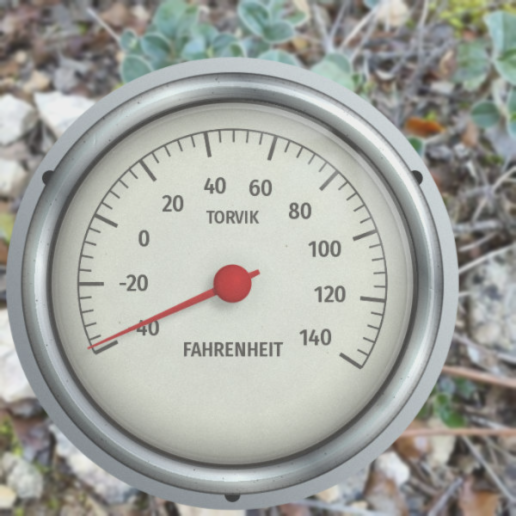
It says {"value": -38, "unit": "°F"}
